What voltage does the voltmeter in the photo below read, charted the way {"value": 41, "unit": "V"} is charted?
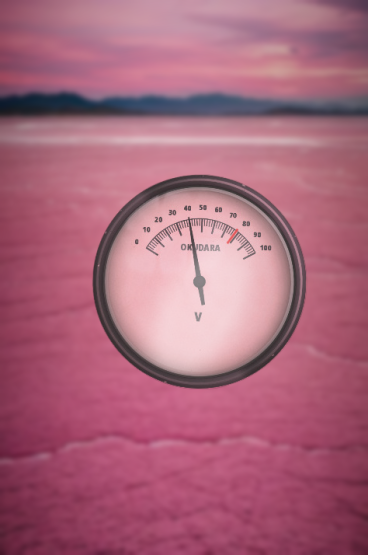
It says {"value": 40, "unit": "V"}
